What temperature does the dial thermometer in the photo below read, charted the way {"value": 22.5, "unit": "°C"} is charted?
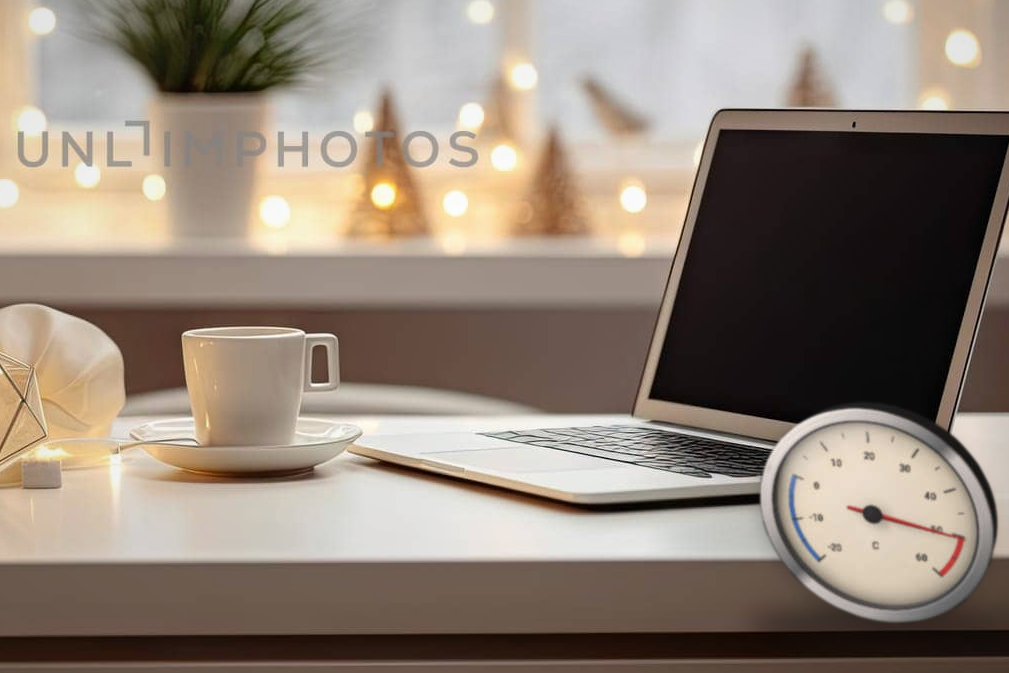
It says {"value": 50, "unit": "°C"}
